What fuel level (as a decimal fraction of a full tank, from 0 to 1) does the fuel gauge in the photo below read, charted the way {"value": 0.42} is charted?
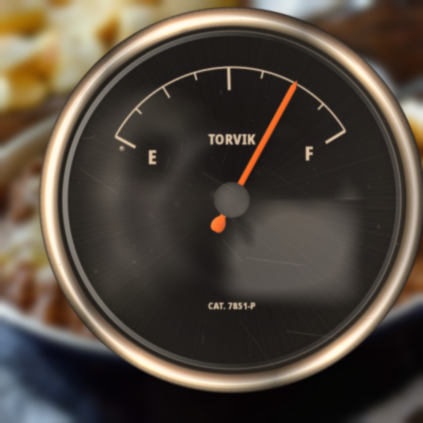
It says {"value": 0.75}
